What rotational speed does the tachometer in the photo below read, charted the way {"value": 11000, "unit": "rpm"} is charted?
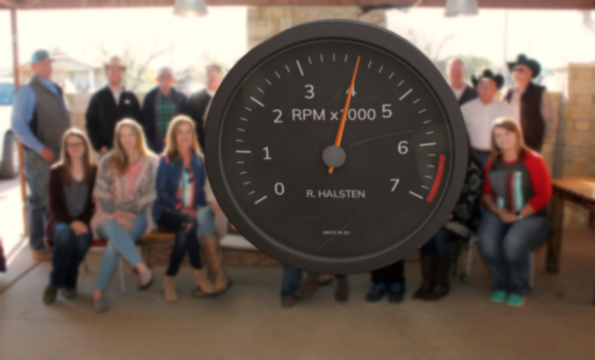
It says {"value": 4000, "unit": "rpm"}
